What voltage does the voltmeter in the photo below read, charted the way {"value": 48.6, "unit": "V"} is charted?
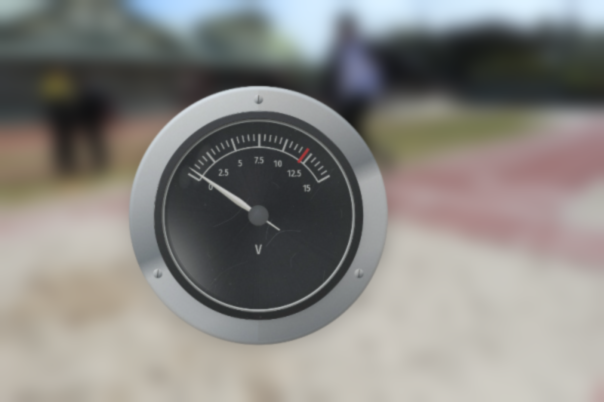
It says {"value": 0.5, "unit": "V"}
